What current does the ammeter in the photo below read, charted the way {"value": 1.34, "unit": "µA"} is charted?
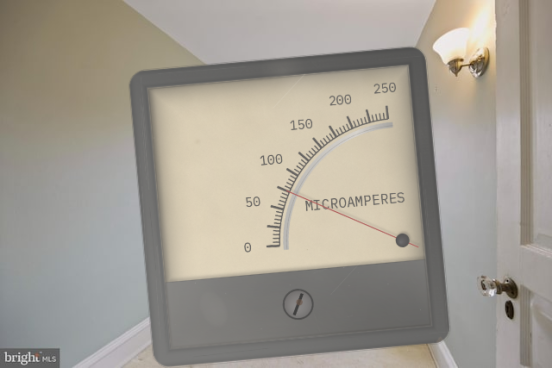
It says {"value": 75, "unit": "µA"}
